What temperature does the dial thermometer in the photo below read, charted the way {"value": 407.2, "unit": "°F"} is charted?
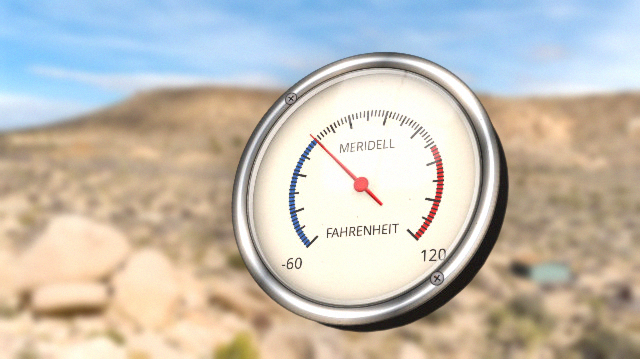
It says {"value": 0, "unit": "°F"}
